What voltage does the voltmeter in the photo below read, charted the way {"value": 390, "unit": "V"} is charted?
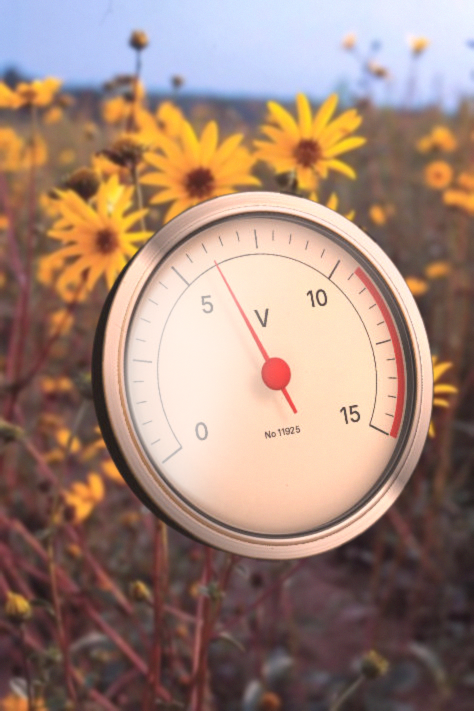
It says {"value": 6, "unit": "V"}
